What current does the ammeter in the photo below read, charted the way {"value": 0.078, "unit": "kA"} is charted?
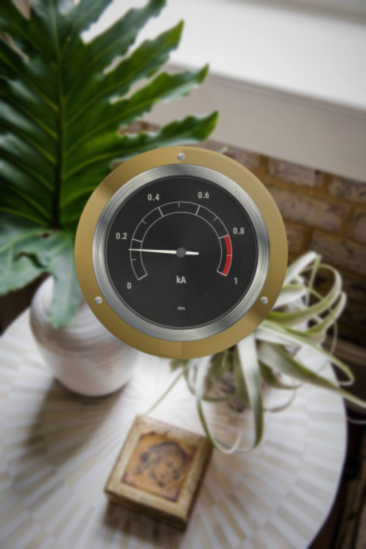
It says {"value": 0.15, "unit": "kA"}
